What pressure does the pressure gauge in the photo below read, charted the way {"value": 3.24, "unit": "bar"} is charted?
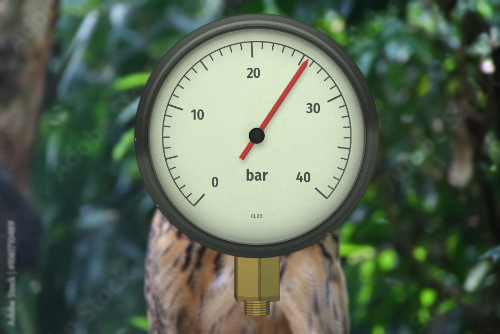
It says {"value": 25.5, "unit": "bar"}
